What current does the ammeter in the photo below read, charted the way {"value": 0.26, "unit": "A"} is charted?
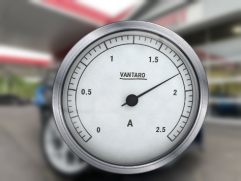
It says {"value": 1.8, "unit": "A"}
